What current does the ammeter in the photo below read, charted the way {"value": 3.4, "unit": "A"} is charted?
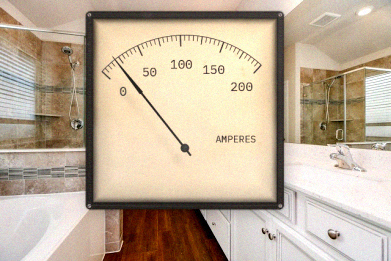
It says {"value": 20, "unit": "A"}
